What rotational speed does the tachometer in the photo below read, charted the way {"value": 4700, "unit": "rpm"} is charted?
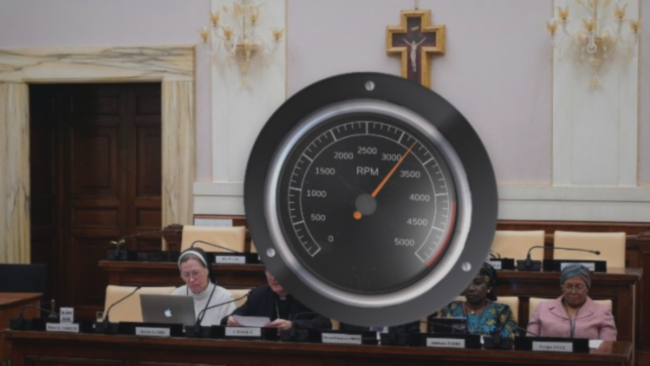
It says {"value": 3200, "unit": "rpm"}
